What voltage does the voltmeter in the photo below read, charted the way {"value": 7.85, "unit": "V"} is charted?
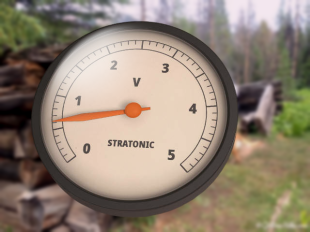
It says {"value": 0.6, "unit": "V"}
